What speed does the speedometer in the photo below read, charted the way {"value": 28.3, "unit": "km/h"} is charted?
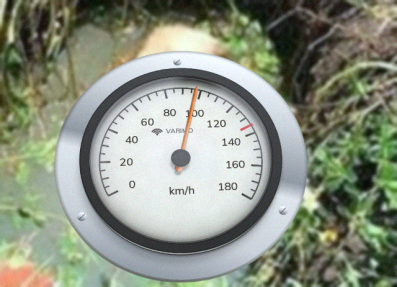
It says {"value": 97.5, "unit": "km/h"}
